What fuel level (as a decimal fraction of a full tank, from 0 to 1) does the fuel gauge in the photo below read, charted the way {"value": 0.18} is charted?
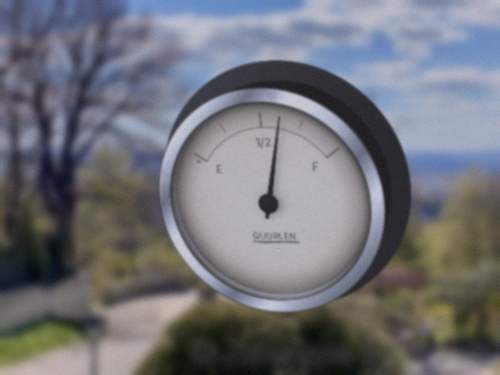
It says {"value": 0.625}
